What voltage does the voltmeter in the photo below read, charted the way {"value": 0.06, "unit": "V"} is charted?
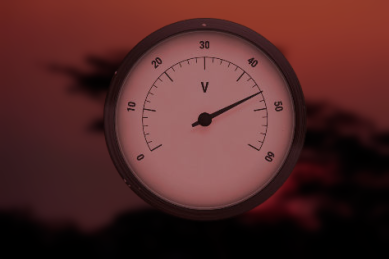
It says {"value": 46, "unit": "V"}
